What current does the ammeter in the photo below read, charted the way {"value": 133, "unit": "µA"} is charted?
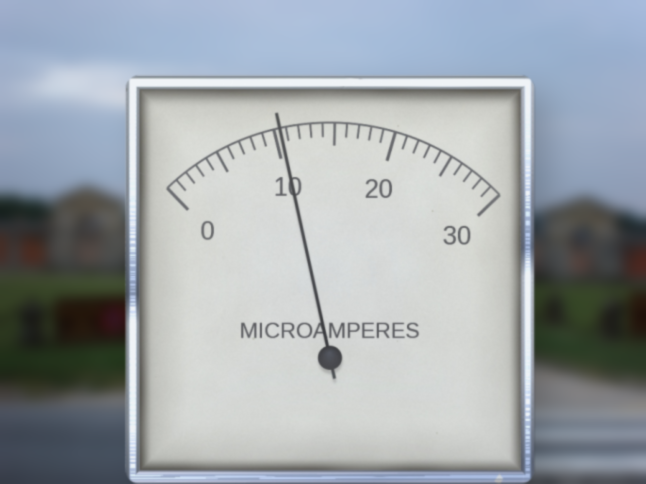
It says {"value": 10.5, "unit": "µA"}
